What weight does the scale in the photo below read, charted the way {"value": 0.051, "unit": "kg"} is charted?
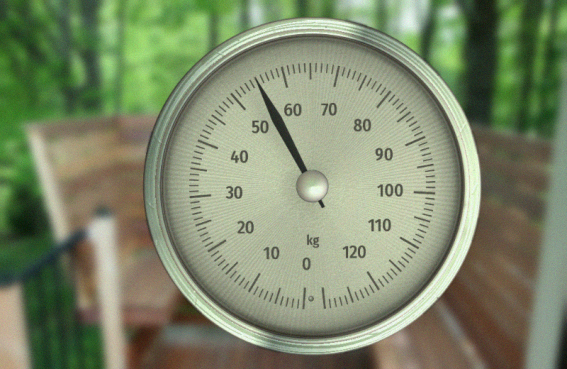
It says {"value": 55, "unit": "kg"}
